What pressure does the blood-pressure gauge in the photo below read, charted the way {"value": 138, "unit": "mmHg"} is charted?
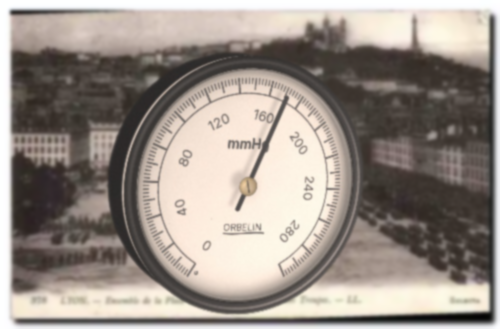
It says {"value": 170, "unit": "mmHg"}
